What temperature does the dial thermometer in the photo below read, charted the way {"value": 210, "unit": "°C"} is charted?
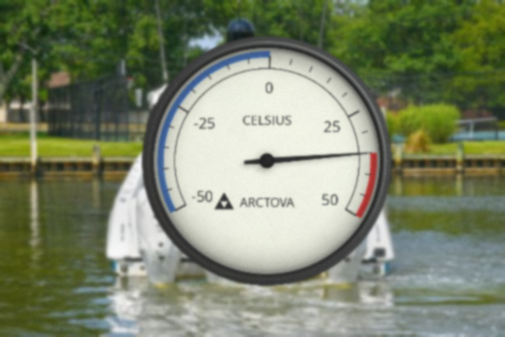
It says {"value": 35, "unit": "°C"}
